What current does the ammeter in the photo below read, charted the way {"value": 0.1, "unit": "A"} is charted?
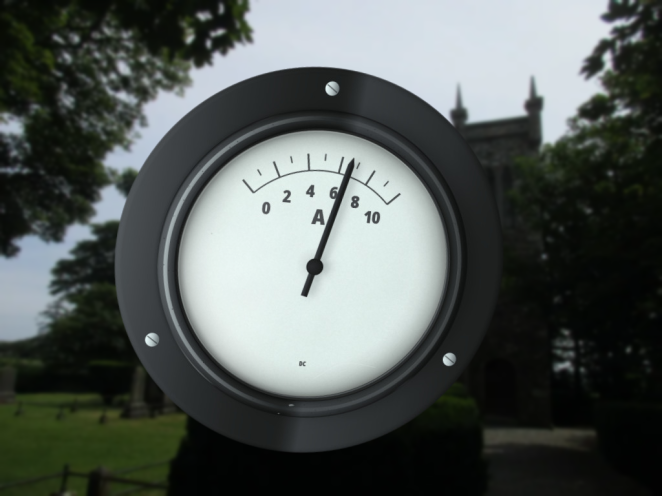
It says {"value": 6.5, "unit": "A"}
